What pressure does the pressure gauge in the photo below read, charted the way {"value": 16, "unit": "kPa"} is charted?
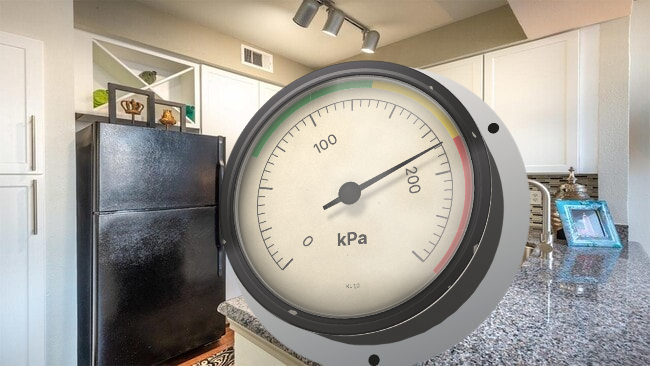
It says {"value": 185, "unit": "kPa"}
